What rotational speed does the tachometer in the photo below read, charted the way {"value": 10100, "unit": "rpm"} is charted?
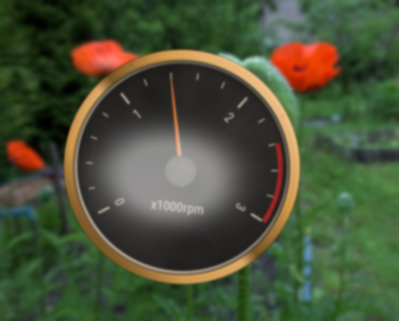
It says {"value": 1400, "unit": "rpm"}
